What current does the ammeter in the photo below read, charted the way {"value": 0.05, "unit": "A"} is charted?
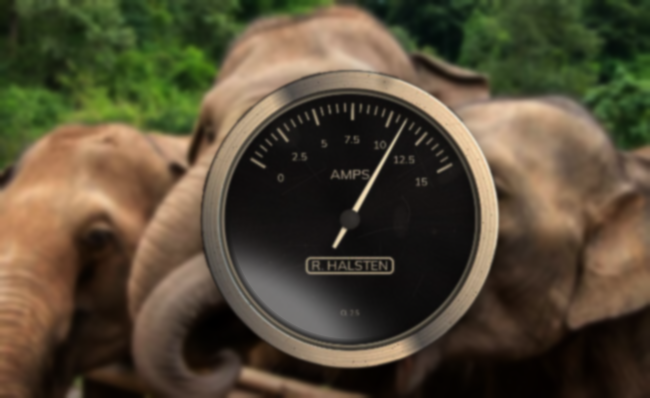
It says {"value": 11, "unit": "A"}
